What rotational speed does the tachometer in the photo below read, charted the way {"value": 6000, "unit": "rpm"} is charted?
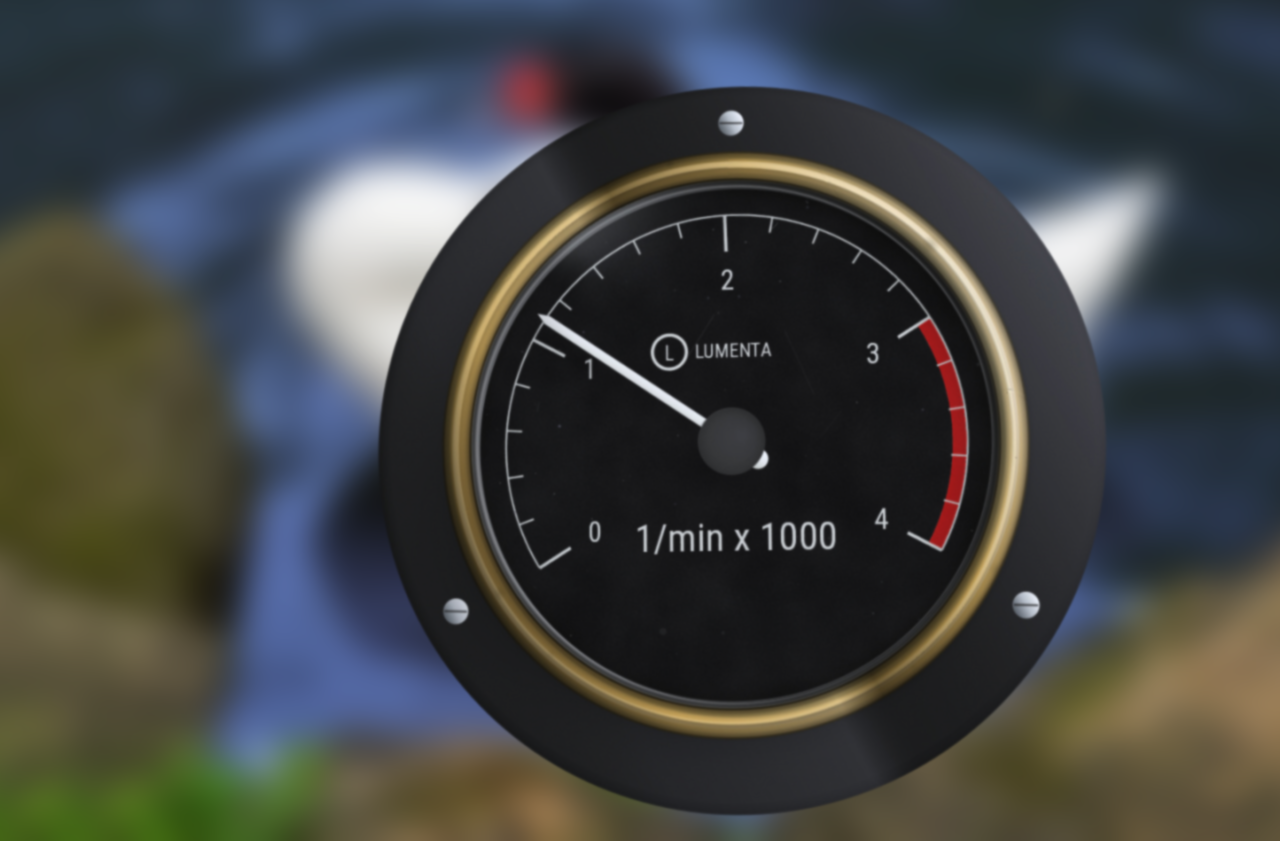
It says {"value": 1100, "unit": "rpm"}
